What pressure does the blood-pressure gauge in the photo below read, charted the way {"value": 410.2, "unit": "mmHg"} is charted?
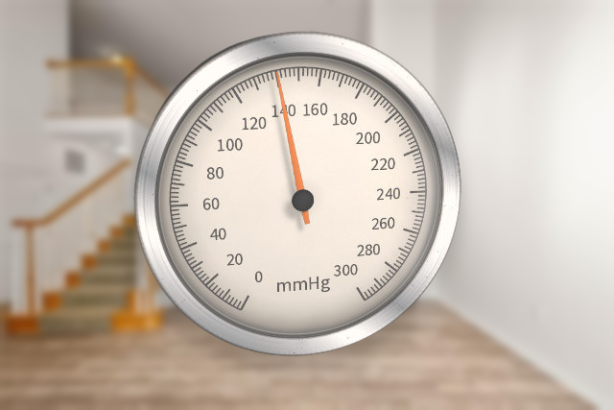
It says {"value": 140, "unit": "mmHg"}
